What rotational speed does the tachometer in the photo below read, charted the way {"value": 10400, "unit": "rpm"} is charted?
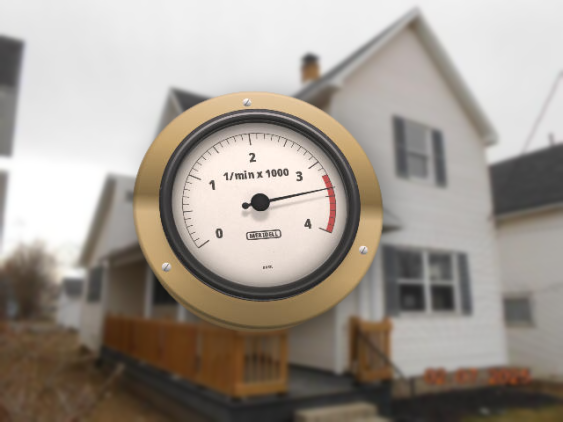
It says {"value": 3400, "unit": "rpm"}
